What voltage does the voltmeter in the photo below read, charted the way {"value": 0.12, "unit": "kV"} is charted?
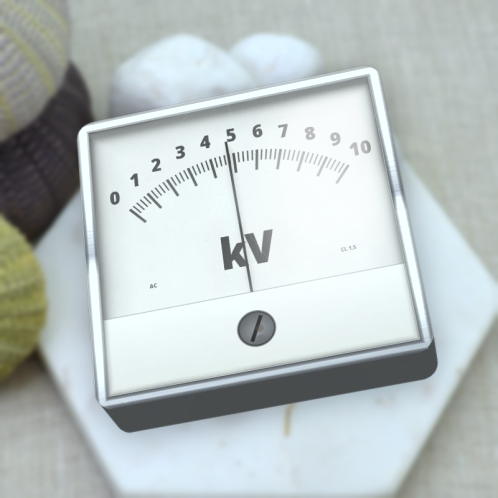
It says {"value": 4.8, "unit": "kV"}
